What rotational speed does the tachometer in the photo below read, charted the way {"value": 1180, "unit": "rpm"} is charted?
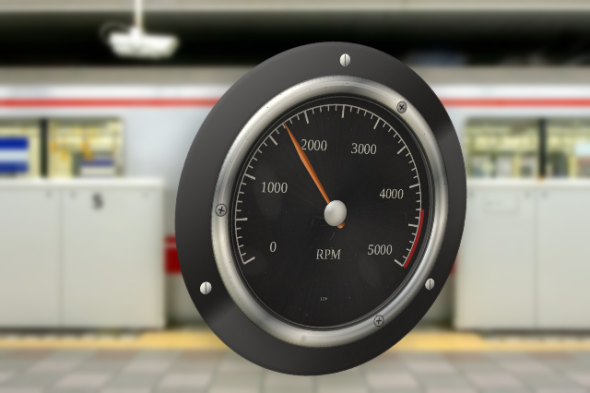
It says {"value": 1700, "unit": "rpm"}
